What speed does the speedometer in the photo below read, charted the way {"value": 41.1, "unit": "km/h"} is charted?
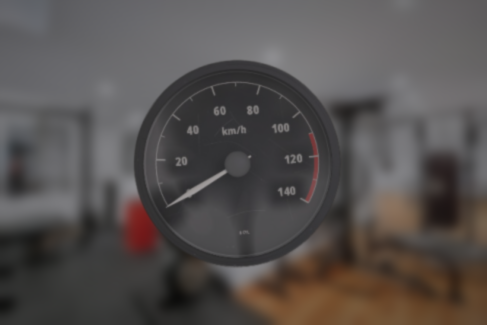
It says {"value": 0, "unit": "km/h"}
